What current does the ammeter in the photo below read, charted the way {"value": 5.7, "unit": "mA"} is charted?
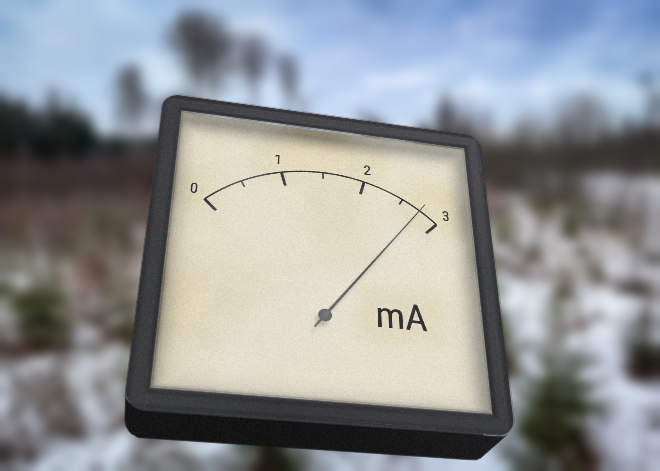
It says {"value": 2.75, "unit": "mA"}
